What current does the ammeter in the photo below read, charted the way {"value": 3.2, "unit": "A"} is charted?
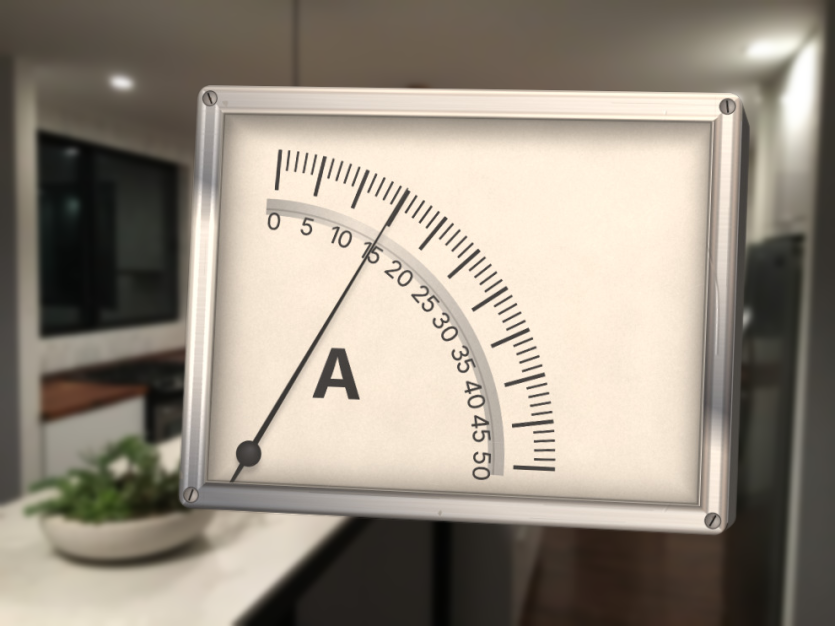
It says {"value": 15, "unit": "A"}
